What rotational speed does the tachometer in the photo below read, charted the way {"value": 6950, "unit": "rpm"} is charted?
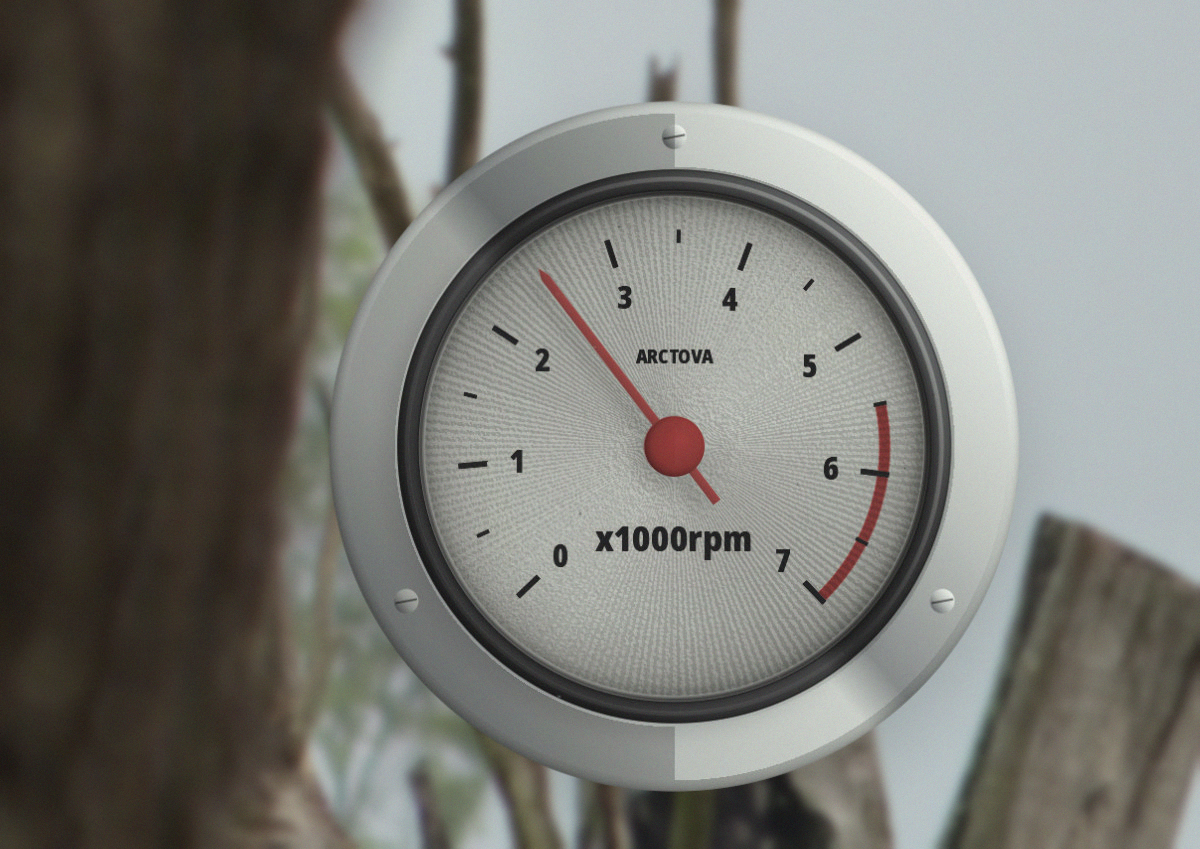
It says {"value": 2500, "unit": "rpm"}
